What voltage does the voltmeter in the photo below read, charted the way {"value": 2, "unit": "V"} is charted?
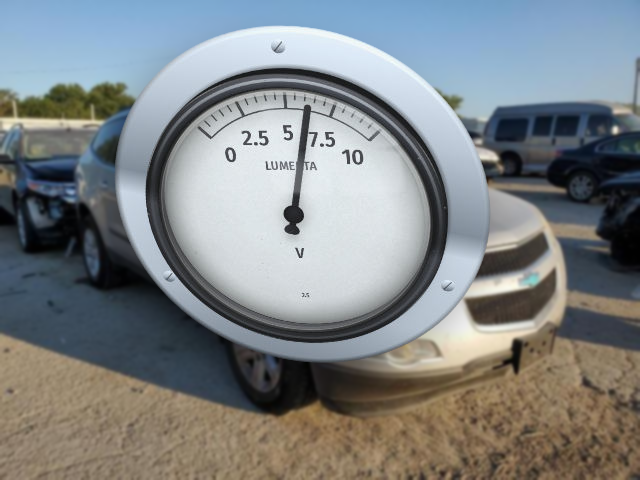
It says {"value": 6.25, "unit": "V"}
